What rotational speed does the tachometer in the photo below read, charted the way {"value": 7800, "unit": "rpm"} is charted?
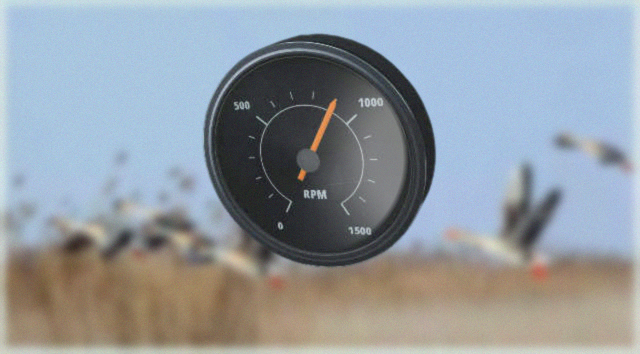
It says {"value": 900, "unit": "rpm"}
